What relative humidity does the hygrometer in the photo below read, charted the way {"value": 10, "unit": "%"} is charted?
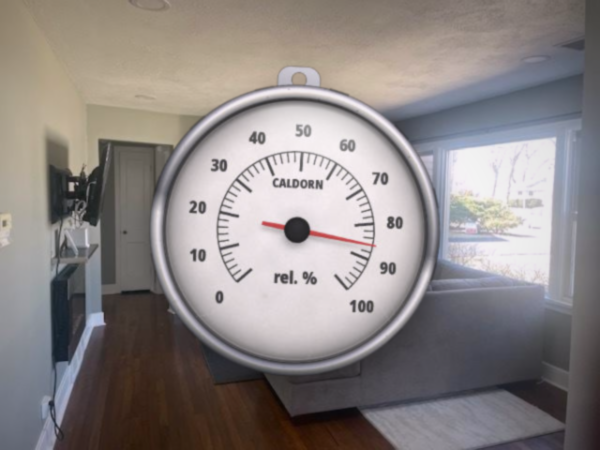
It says {"value": 86, "unit": "%"}
